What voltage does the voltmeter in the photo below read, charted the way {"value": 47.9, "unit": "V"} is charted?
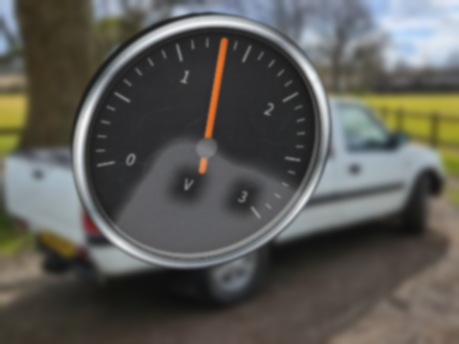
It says {"value": 1.3, "unit": "V"}
